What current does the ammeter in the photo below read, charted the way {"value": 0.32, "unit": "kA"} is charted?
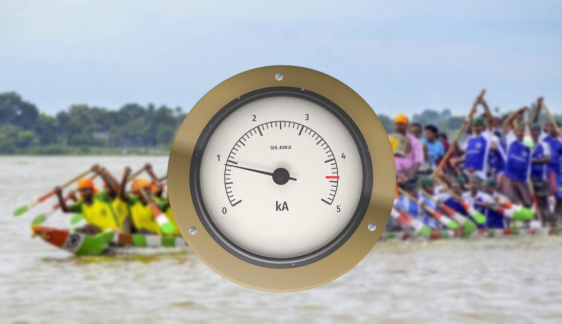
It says {"value": 0.9, "unit": "kA"}
